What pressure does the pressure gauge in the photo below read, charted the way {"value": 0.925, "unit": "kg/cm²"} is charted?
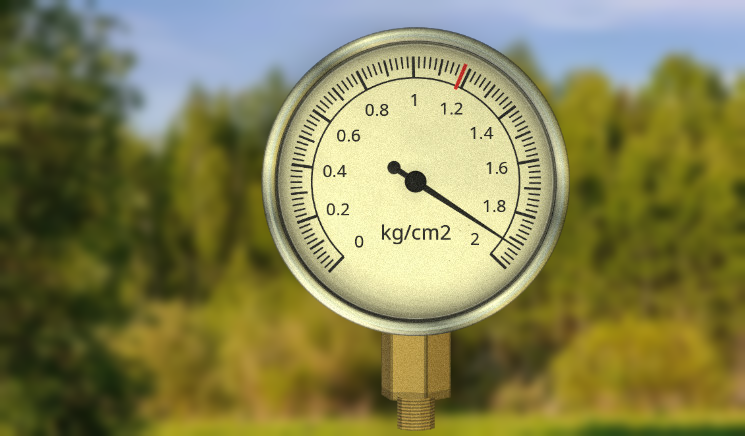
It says {"value": 1.92, "unit": "kg/cm²"}
